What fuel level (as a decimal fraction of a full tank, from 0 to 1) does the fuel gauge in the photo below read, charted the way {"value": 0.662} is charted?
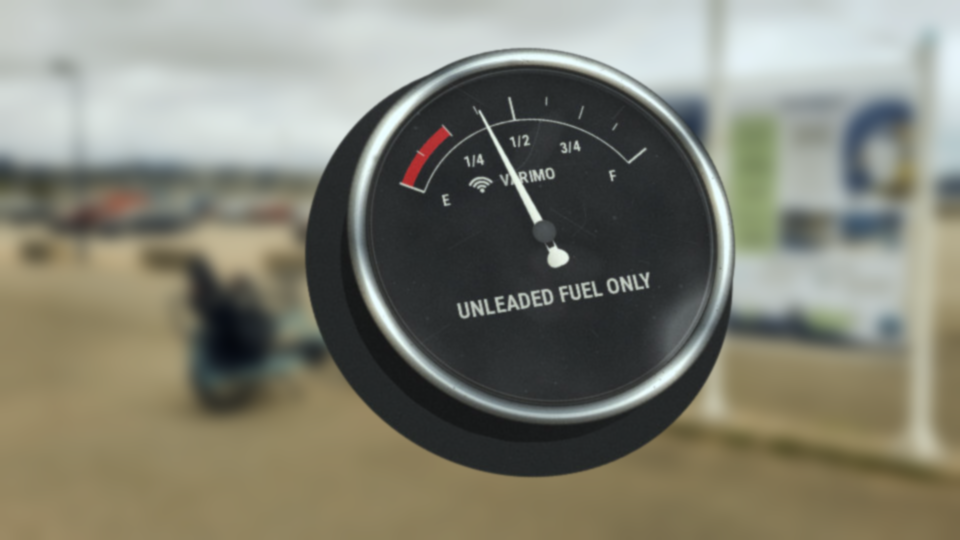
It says {"value": 0.375}
